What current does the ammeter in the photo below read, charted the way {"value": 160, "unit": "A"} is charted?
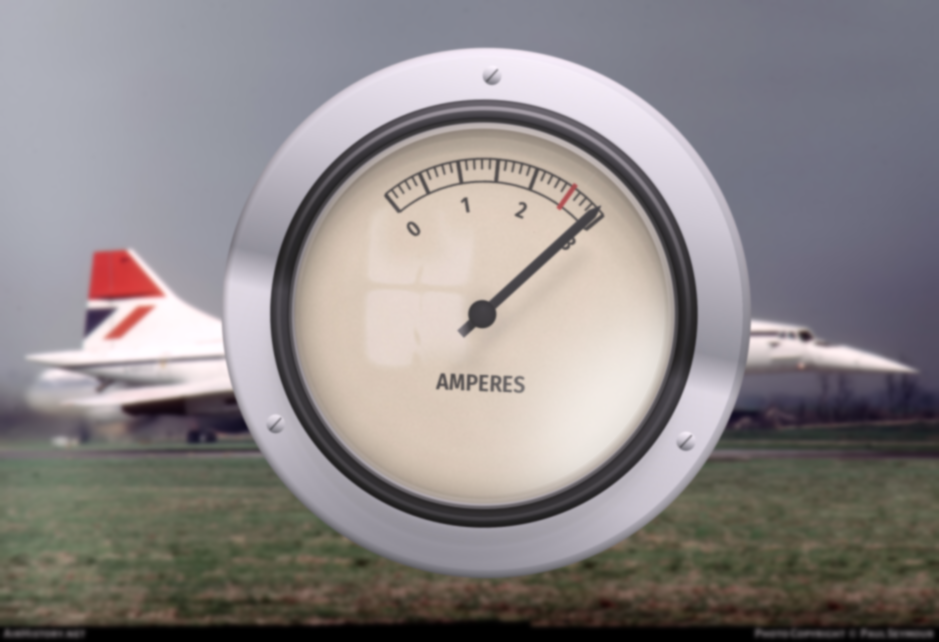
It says {"value": 2.9, "unit": "A"}
